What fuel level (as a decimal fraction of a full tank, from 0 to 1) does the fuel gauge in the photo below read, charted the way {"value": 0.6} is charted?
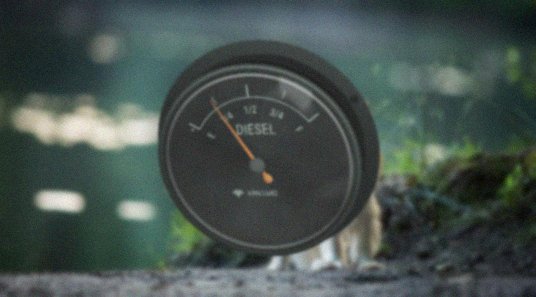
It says {"value": 0.25}
